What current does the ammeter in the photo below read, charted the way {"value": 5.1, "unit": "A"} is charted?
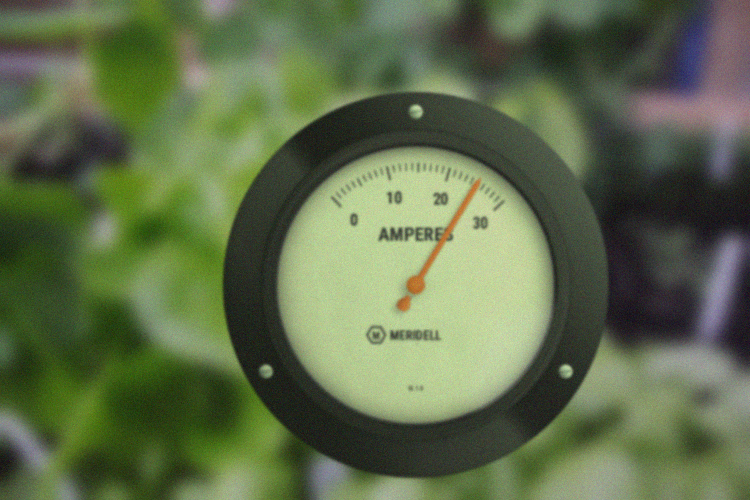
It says {"value": 25, "unit": "A"}
